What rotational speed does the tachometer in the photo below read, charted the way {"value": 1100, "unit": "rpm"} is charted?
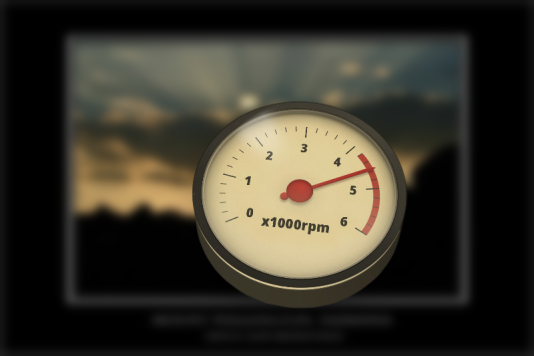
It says {"value": 4600, "unit": "rpm"}
